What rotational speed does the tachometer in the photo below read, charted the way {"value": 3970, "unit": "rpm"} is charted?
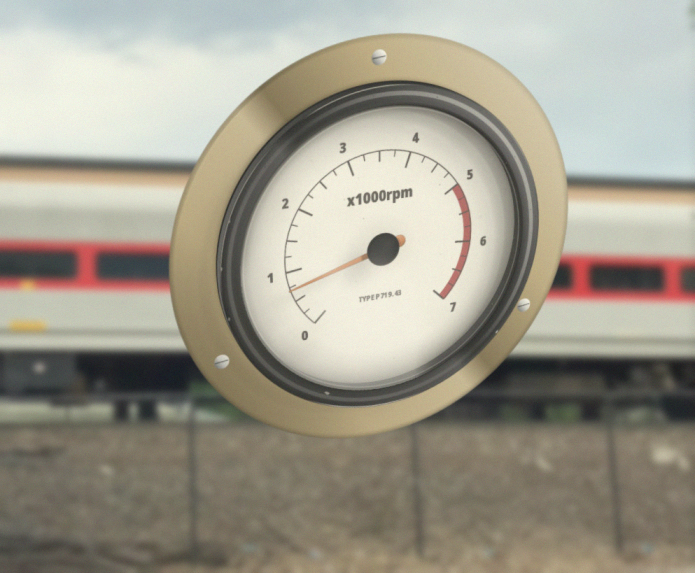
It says {"value": 750, "unit": "rpm"}
